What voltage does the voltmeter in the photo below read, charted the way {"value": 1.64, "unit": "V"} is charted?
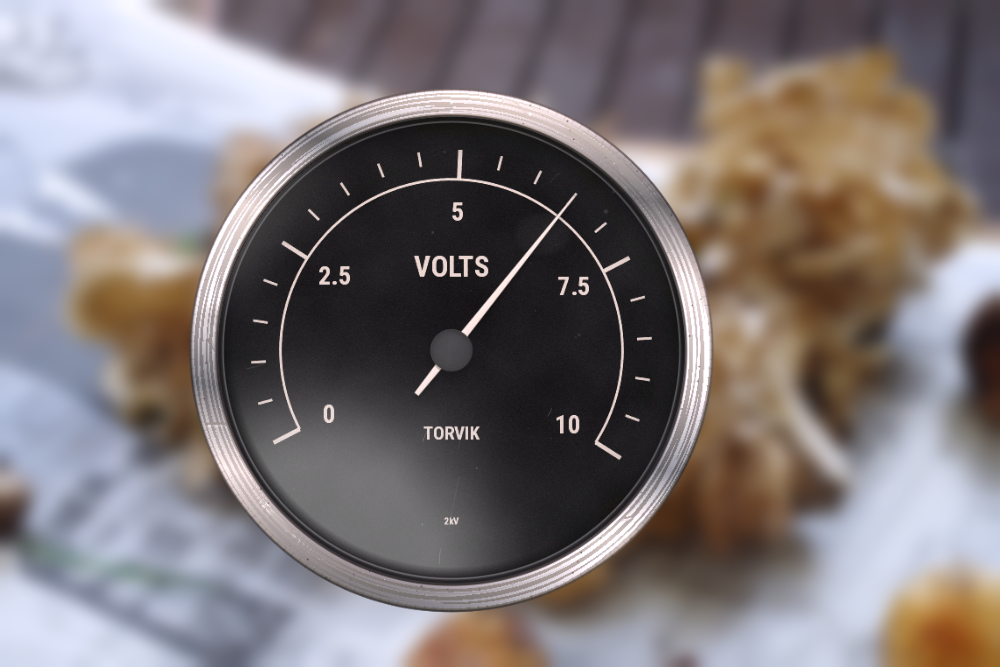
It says {"value": 6.5, "unit": "V"}
